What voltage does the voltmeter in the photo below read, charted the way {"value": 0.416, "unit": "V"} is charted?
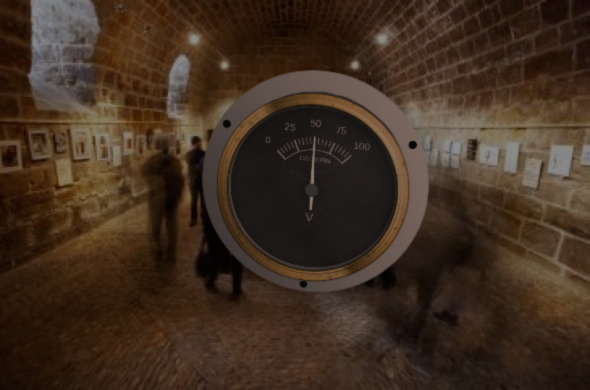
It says {"value": 50, "unit": "V"}
